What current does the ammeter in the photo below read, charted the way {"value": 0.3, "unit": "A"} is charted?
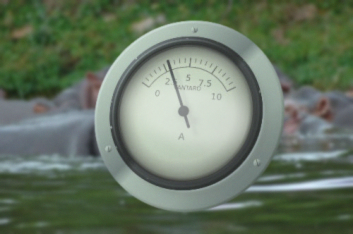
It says {"value": 3, "unit": "A"}
